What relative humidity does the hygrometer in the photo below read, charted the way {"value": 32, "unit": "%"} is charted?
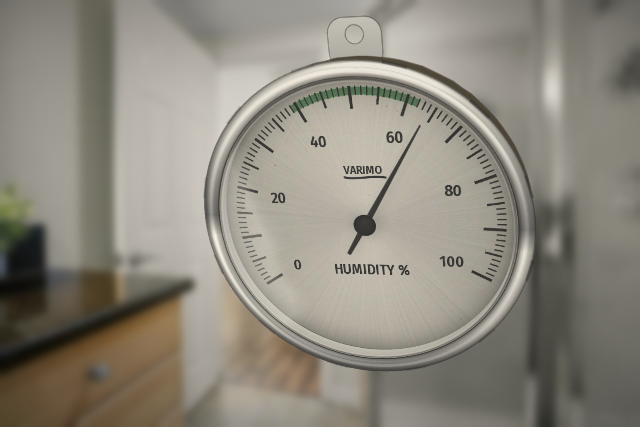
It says {"value": 64, "unit": "%"}
